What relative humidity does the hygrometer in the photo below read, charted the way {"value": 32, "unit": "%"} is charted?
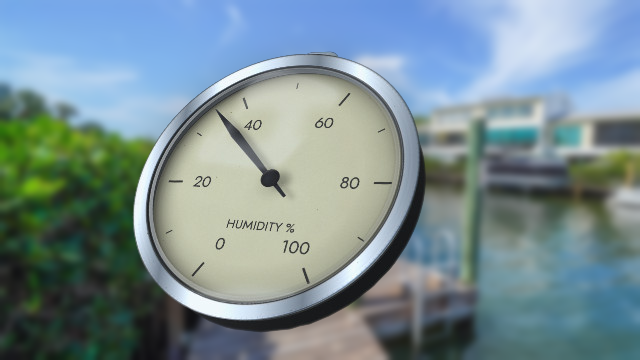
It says {"value": 35, "unit": "%"}
